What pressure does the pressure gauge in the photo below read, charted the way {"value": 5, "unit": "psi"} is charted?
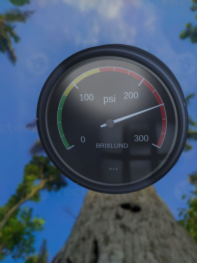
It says {"value": 240, "unit": "psi"}
